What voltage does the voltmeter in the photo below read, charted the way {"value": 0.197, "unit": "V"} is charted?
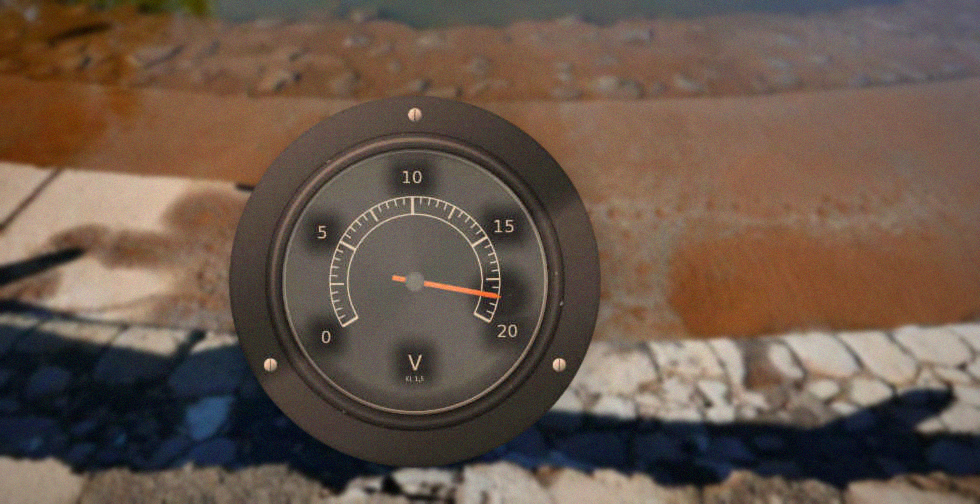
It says {"value": 18.5, "unit": "V"}
